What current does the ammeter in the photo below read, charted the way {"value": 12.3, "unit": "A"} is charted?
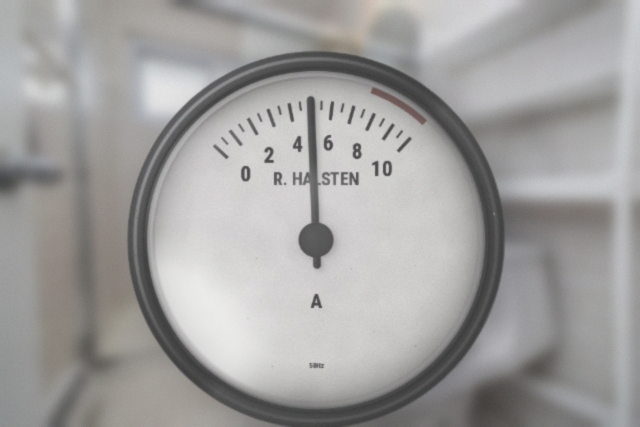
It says {"value": 5, "unit": "A"}
